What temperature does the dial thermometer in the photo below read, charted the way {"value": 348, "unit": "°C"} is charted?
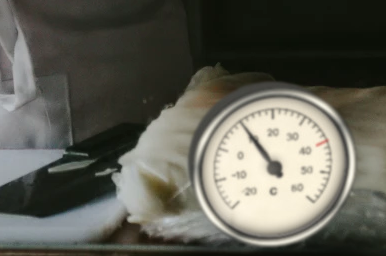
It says {"value": 10, "unit": "°C"}
